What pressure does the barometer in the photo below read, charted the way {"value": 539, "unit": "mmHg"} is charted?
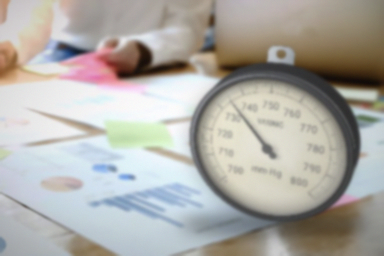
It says {"value": 735, "unit": "mmHg"}
